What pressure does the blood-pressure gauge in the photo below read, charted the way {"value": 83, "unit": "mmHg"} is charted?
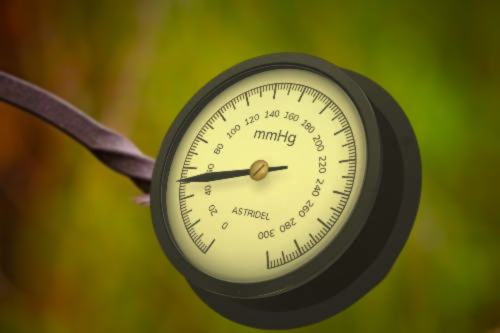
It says {"value": 50, "unit": "mmHg"}
